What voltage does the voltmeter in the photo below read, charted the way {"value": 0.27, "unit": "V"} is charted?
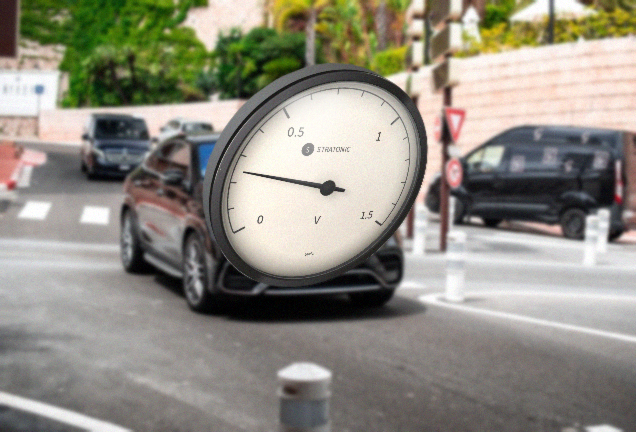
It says {"value": 0.25, "unit": "V"}
